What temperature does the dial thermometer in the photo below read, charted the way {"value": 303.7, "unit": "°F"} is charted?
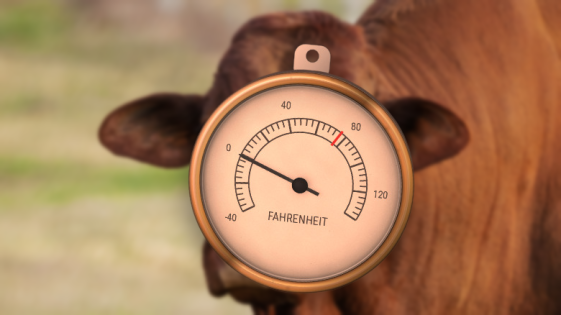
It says {"value": 0, "unit": "°F"}
